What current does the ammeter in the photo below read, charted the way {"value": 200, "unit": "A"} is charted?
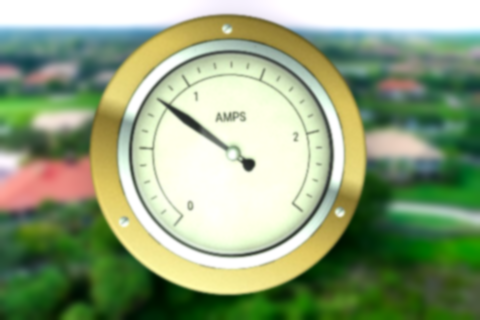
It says {"value": 0.8, "unit": "A"}
